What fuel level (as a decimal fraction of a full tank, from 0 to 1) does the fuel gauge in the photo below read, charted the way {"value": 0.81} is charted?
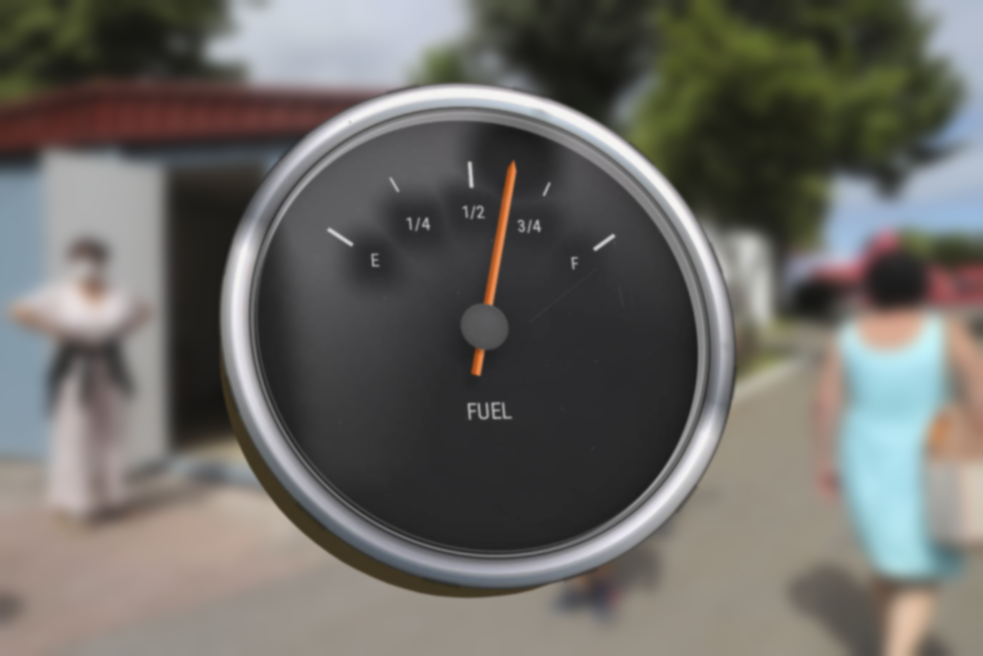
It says {"value": 0.625}
